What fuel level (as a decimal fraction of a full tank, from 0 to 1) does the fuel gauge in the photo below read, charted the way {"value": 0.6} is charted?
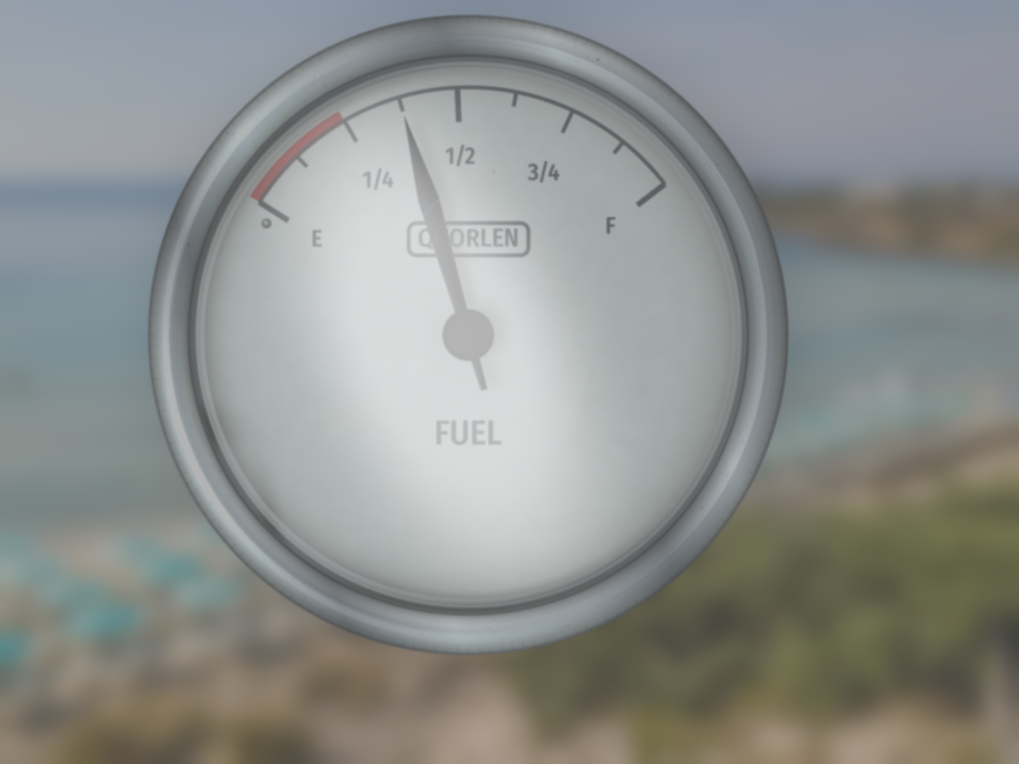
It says {"value": 0.375}
